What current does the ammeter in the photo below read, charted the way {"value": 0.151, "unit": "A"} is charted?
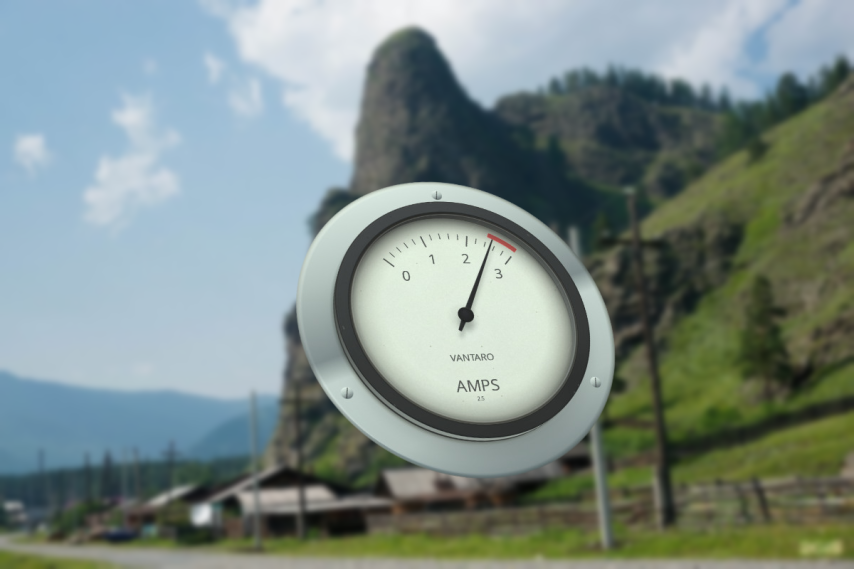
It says {"value": 2.5, "unit": "A"}
